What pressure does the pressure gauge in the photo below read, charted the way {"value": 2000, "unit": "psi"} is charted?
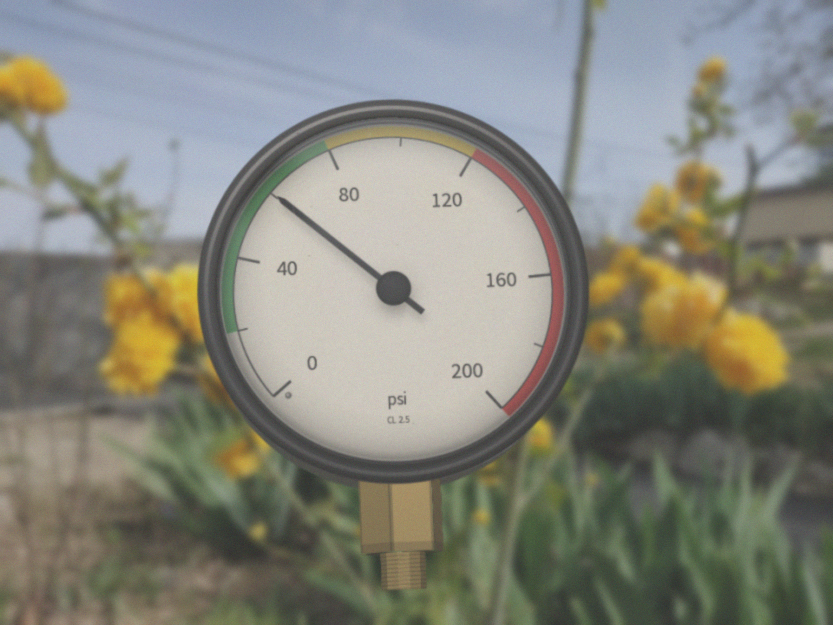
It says {"value": 60, "unit": "psi"}
